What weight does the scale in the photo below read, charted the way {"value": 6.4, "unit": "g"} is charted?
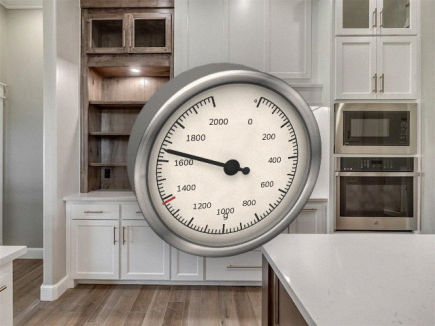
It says {"value": 1660, "unit": "g"}
